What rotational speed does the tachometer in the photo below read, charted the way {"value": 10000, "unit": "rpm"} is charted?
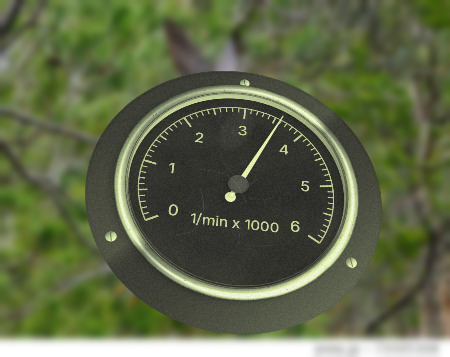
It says {"value": 3600, "unit": "rpm"}
